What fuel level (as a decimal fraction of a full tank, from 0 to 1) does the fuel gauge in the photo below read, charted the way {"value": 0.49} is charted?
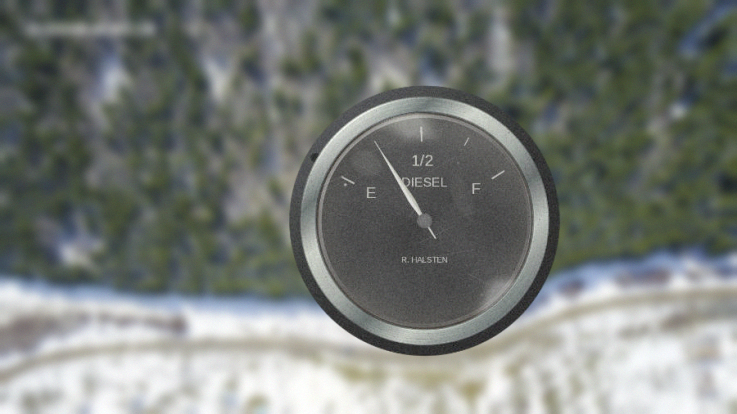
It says {"value": 0.25}
